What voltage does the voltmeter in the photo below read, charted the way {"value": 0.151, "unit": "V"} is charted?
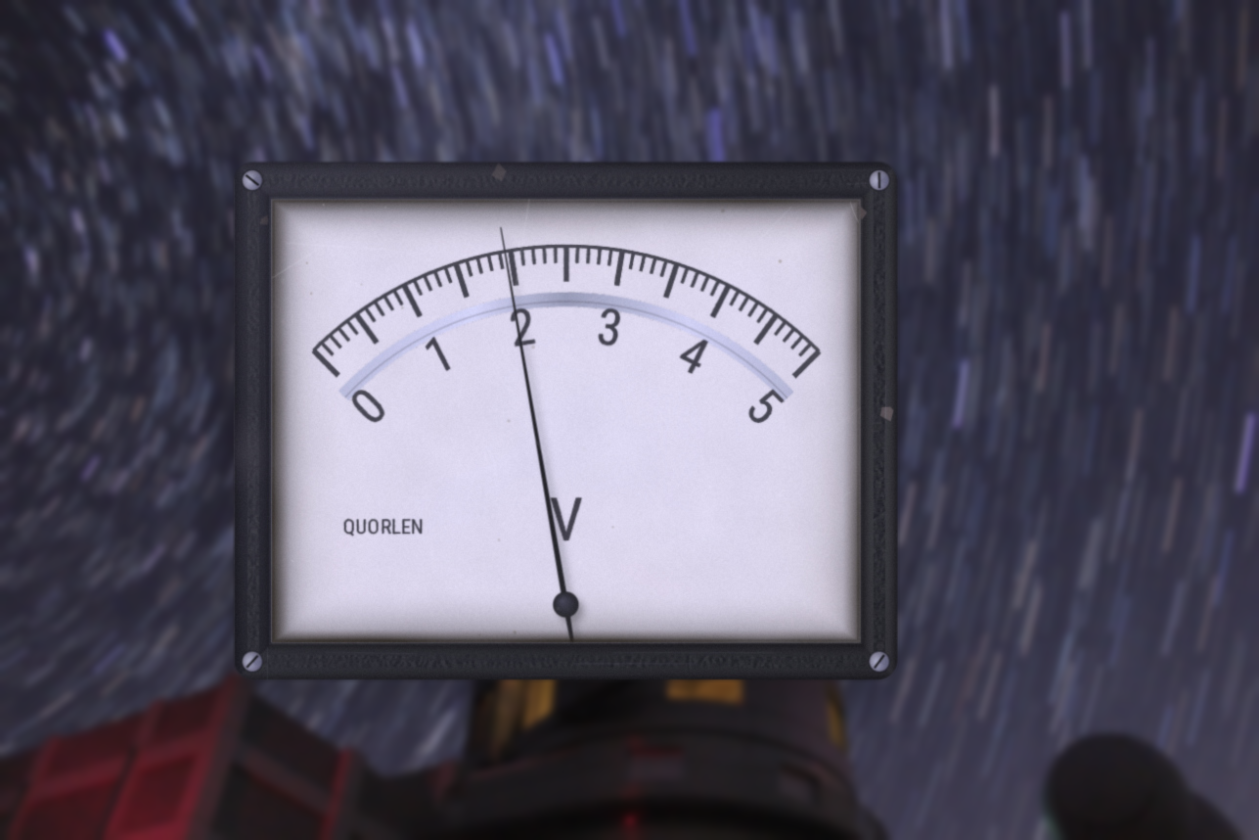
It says {"value": 1.95, "unit": "V"}
